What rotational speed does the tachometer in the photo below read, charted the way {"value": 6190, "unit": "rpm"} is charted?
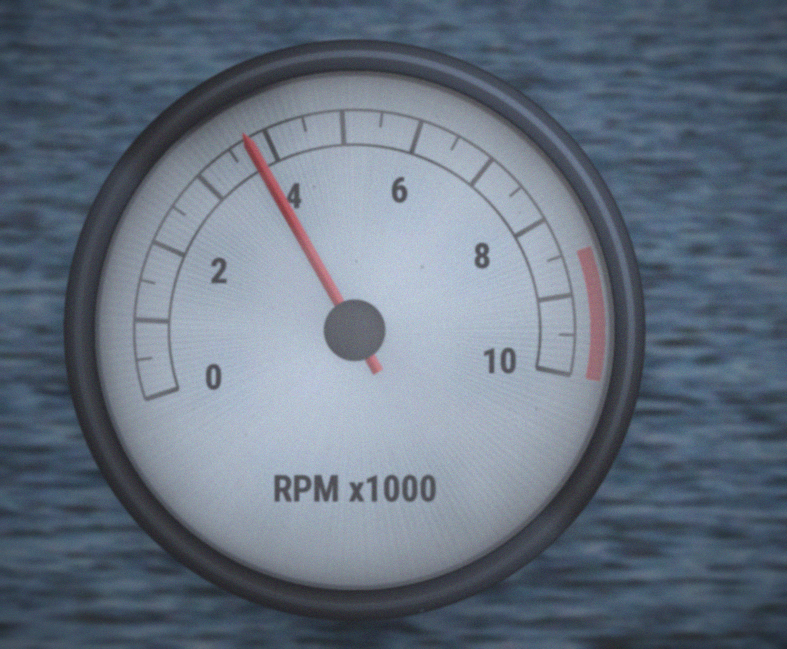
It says {"value": 3750, "unit": "rpm"}
